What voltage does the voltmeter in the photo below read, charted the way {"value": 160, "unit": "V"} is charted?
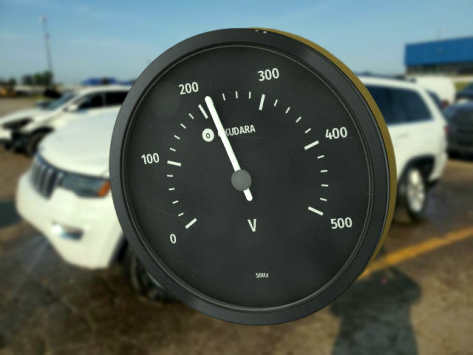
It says {"value": 220, "unit": "V"}
